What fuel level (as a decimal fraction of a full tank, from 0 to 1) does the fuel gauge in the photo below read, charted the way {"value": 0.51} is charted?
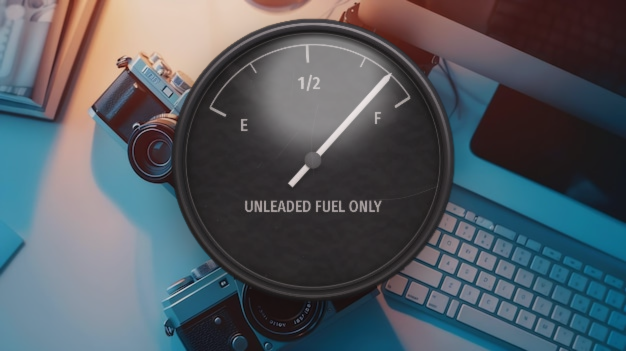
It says {"value": 0.875}
